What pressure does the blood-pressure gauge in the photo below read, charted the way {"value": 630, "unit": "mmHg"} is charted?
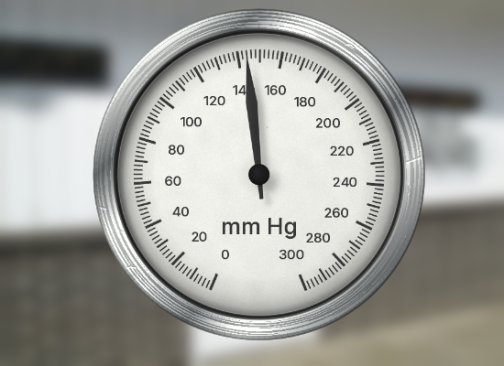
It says {"value": 144, "unit": "mmHg"}
